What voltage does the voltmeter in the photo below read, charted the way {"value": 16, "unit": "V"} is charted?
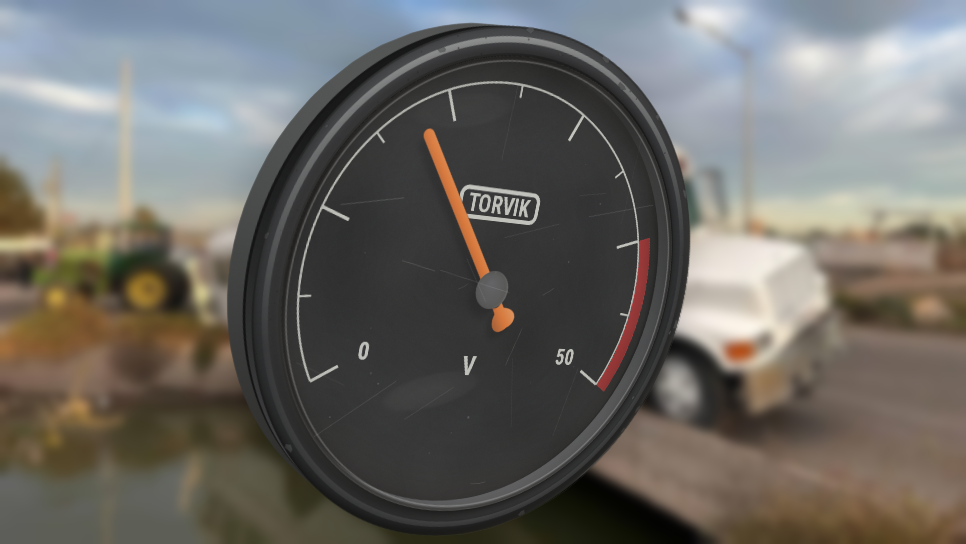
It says {"value": 17.5, "unit": "V"}
